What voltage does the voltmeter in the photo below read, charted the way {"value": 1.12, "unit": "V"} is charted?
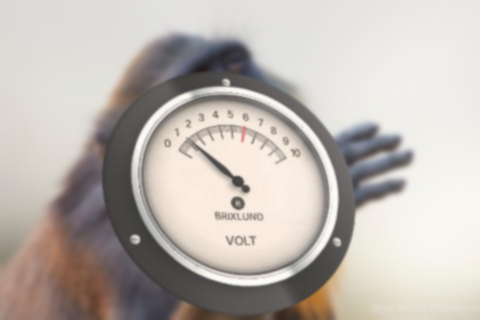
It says {"value": 1, "unit": "V"}
